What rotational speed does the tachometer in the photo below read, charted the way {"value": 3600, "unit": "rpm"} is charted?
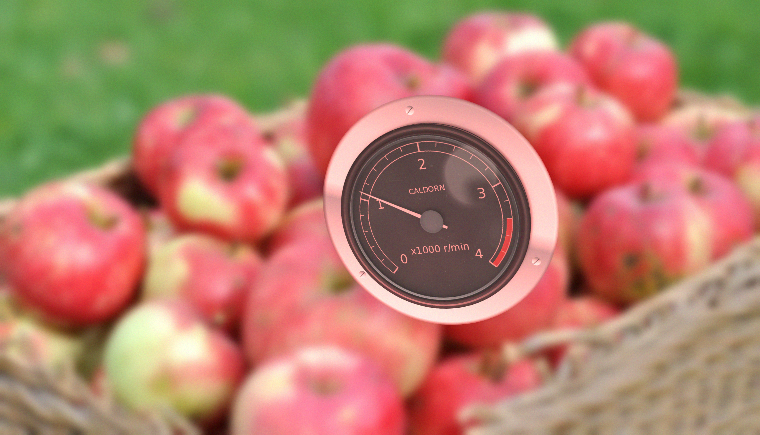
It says {"value": 1100, "unit": "rpm"}
